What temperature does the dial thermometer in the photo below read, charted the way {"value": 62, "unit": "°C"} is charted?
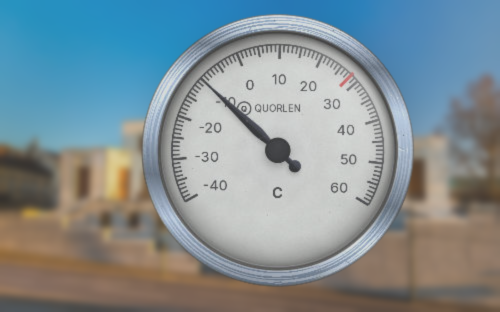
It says {"value": -10, "unit": "°C"}
